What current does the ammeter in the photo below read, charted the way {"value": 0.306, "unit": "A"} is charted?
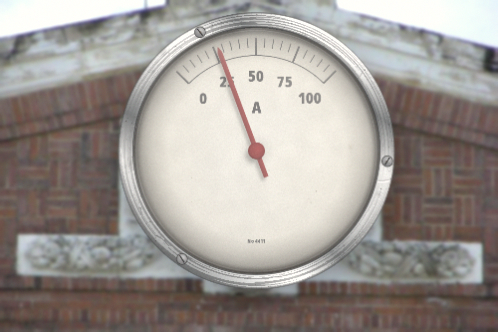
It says {"value": 27.5, "unit": "A"}
